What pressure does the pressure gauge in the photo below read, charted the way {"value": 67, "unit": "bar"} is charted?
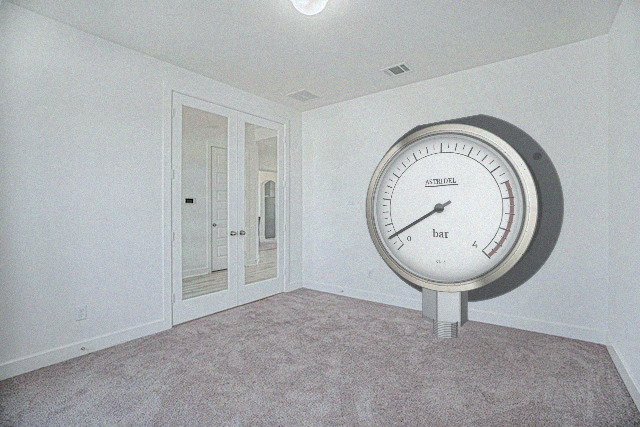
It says {"value": 0.2, "unit": "bar"}
